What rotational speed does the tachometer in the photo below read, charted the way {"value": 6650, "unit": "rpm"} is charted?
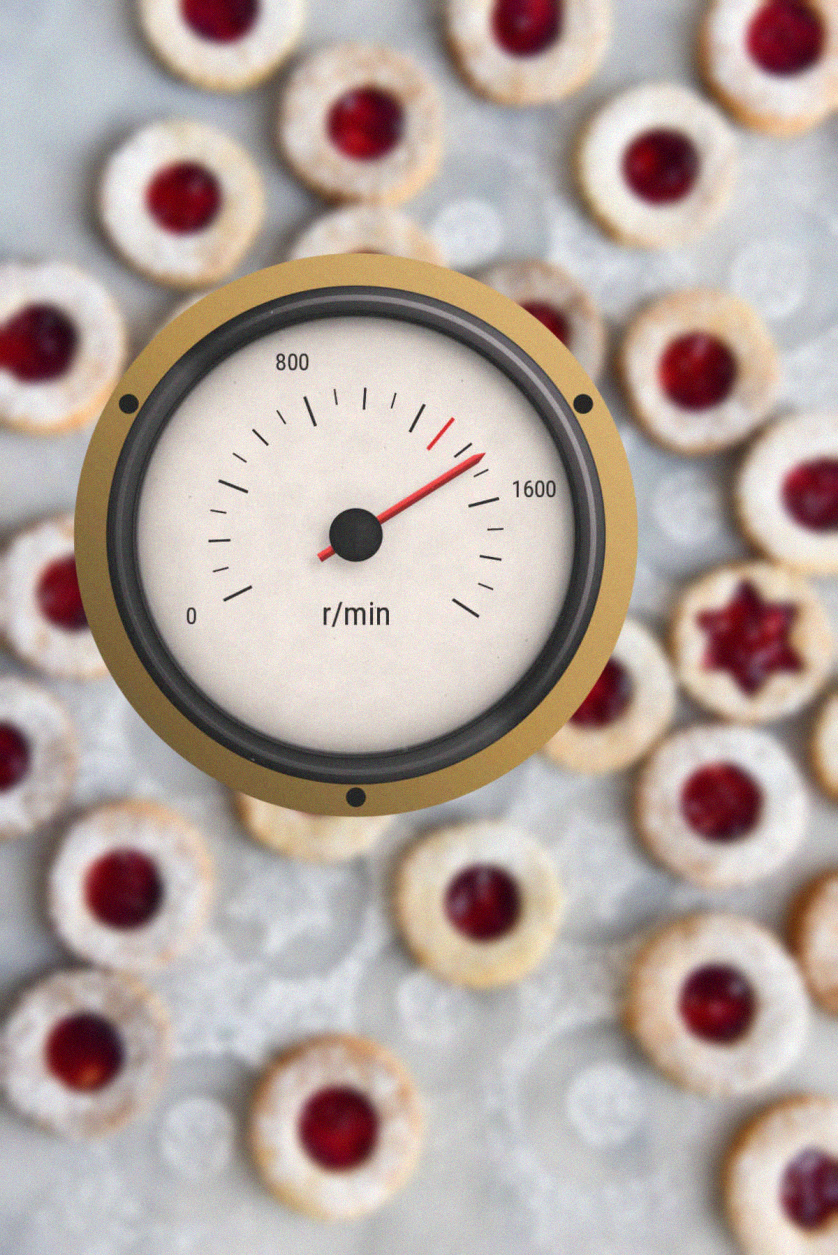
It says {"value": 1450, "unit": "rpm"}
